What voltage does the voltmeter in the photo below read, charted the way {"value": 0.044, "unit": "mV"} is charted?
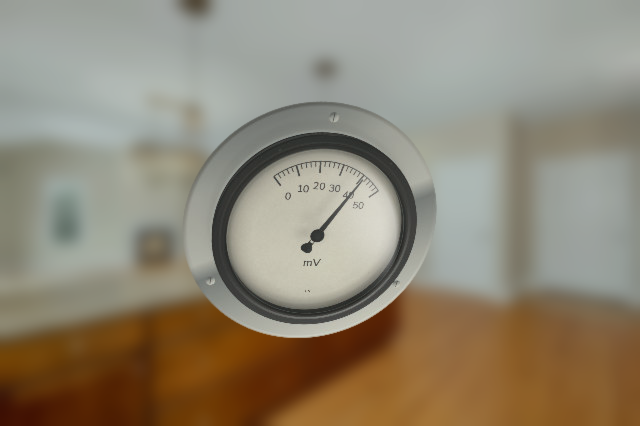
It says {"value": 40, "unit": "mV"}
